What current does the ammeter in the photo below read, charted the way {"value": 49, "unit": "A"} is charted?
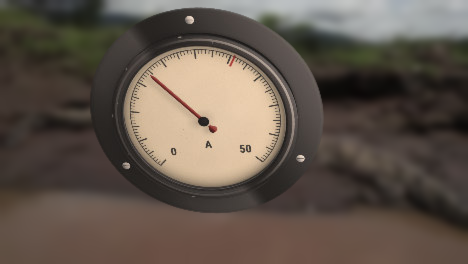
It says {"value": 17.5, "unit": "A"}
